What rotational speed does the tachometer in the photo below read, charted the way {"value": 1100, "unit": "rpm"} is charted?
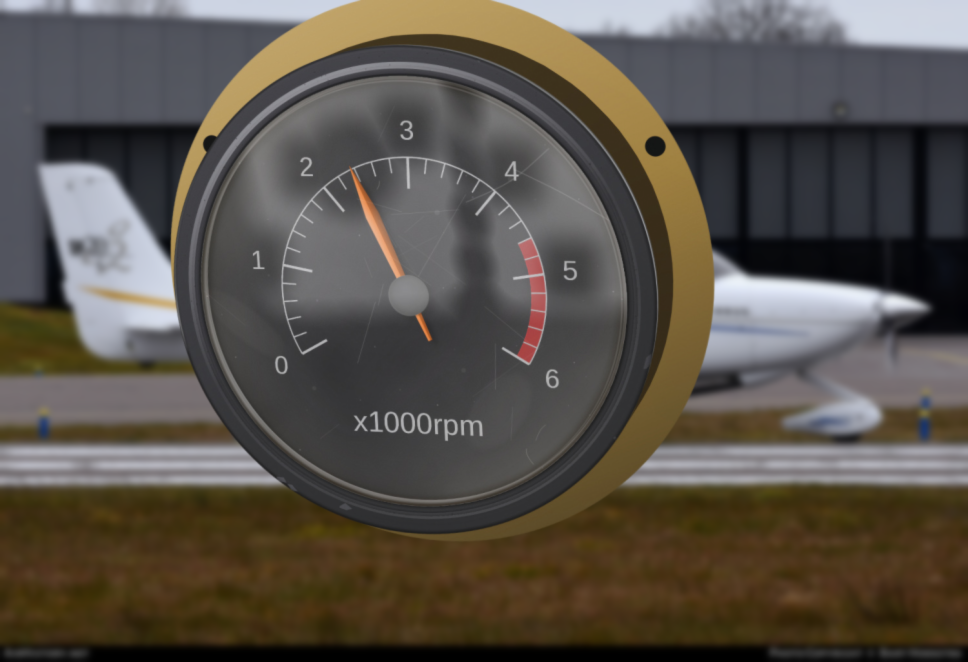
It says {"value": 2400, "unit": "rpm"}
